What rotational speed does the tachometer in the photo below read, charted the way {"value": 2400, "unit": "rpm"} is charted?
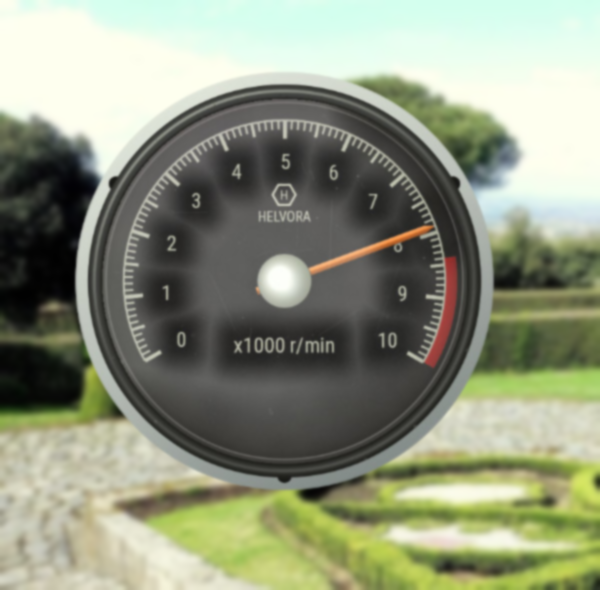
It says {"value": 7900, "unit": "rpm"}
